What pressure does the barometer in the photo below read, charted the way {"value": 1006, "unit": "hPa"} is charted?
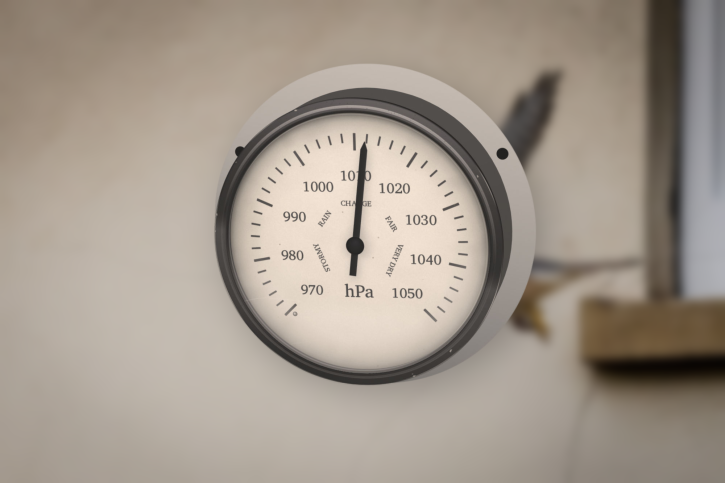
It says {"value": 1012, "unit": "hPa"}
